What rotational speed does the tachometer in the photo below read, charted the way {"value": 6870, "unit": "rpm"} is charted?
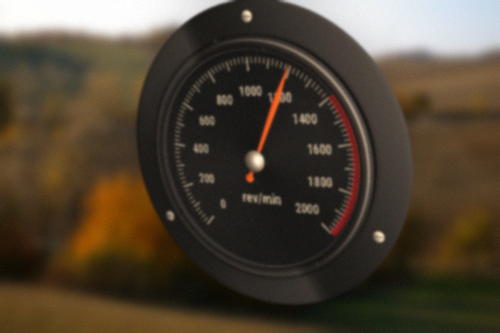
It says {"value": 1200, "unit": "rpm"}
